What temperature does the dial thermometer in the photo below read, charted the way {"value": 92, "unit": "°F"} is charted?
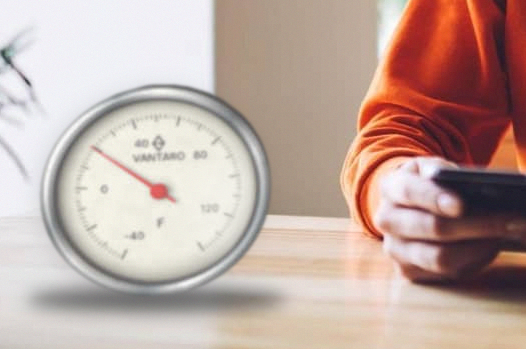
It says {"value": 20, "unit": "°F"}
